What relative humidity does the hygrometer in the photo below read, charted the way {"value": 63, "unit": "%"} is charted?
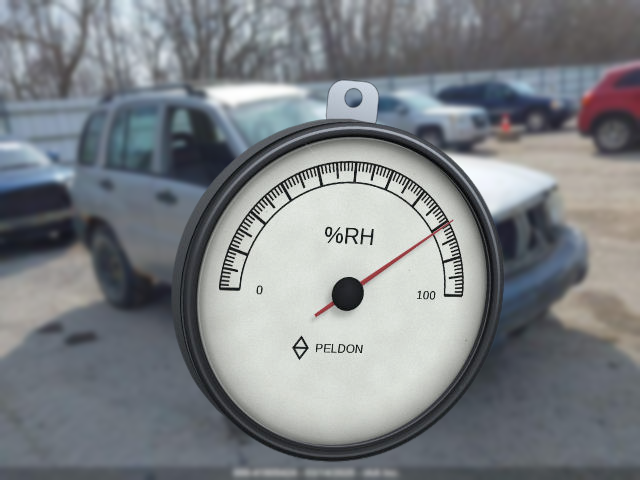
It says {"value": 80, "unit": "%"}
